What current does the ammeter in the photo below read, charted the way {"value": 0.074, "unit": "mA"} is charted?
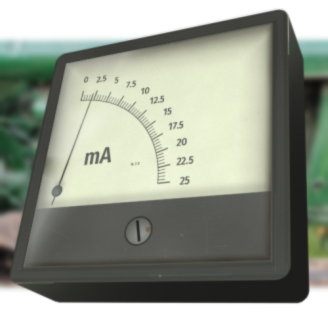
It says {"value": 2.5, "unit": "mA"}
